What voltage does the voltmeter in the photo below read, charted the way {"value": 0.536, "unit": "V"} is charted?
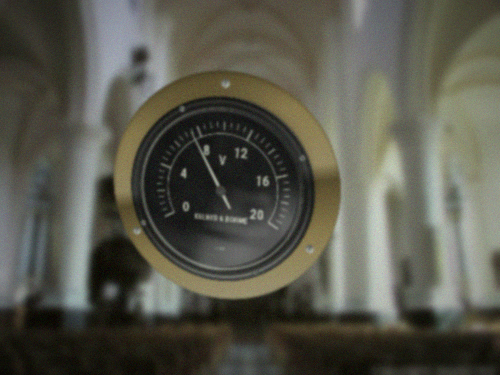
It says {"value": 7.5, "unit": "V"}
